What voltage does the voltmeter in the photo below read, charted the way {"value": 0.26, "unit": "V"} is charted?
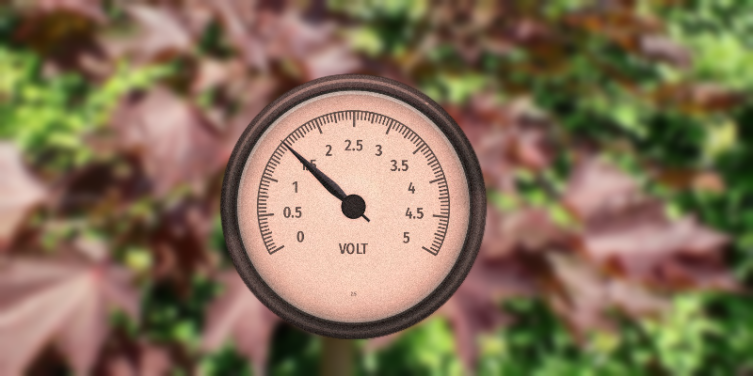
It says {"value": 1.5, "unit": "V"}
